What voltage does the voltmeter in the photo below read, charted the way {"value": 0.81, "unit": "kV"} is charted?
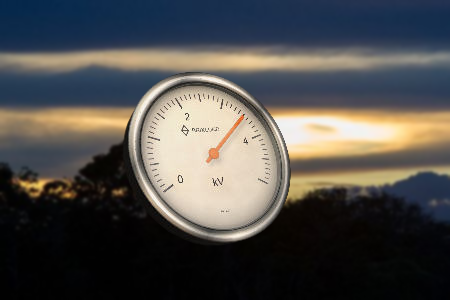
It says {"value": 3.5, "unit": "kV"}
